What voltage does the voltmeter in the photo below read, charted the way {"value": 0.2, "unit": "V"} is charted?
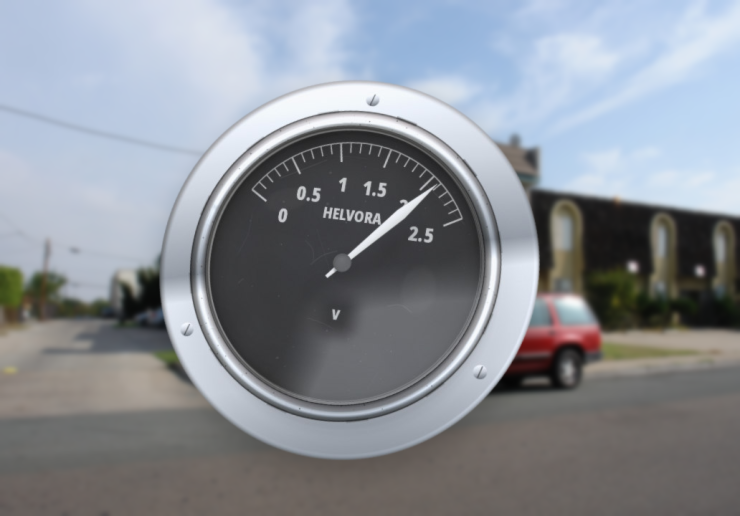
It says {"value": 2.1, "unit": "V"}
